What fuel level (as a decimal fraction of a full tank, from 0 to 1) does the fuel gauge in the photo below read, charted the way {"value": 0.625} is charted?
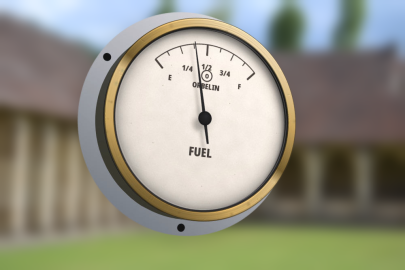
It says {"value": 0.375}
